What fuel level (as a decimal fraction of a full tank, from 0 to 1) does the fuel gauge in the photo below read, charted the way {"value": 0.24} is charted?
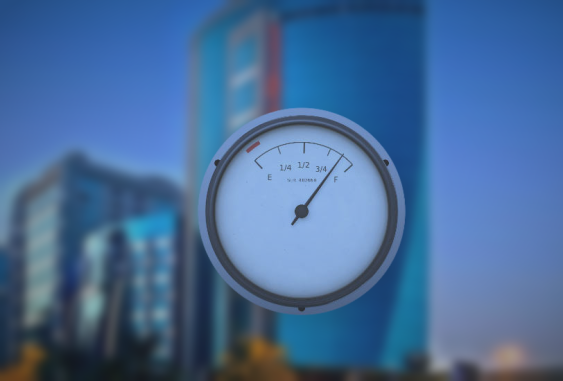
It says {"value": 0.875}
